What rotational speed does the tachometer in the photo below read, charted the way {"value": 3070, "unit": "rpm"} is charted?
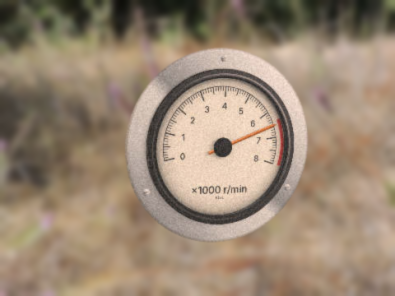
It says {"value": 6500, "unit": "rpm"}
